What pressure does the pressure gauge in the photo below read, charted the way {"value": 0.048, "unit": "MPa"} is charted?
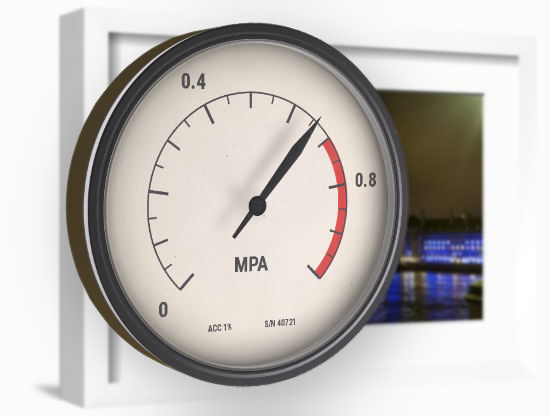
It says {"value": 0.65, "unit": "MPa"}
